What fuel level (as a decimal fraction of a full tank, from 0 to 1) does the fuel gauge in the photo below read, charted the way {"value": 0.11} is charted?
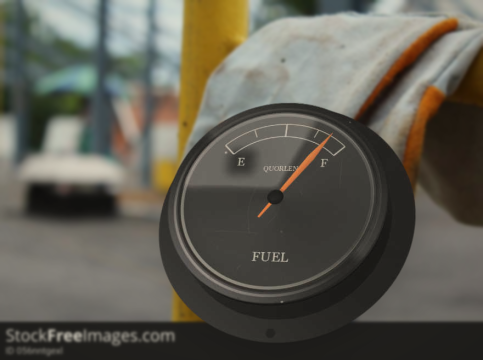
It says {"value": 0.875}
